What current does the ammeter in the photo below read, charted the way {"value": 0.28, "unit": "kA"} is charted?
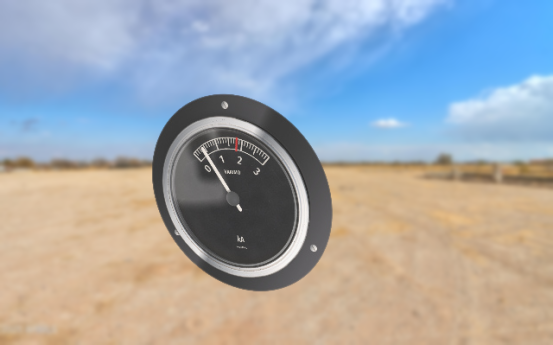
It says {"value": 0.5, "unit": "kA"}
